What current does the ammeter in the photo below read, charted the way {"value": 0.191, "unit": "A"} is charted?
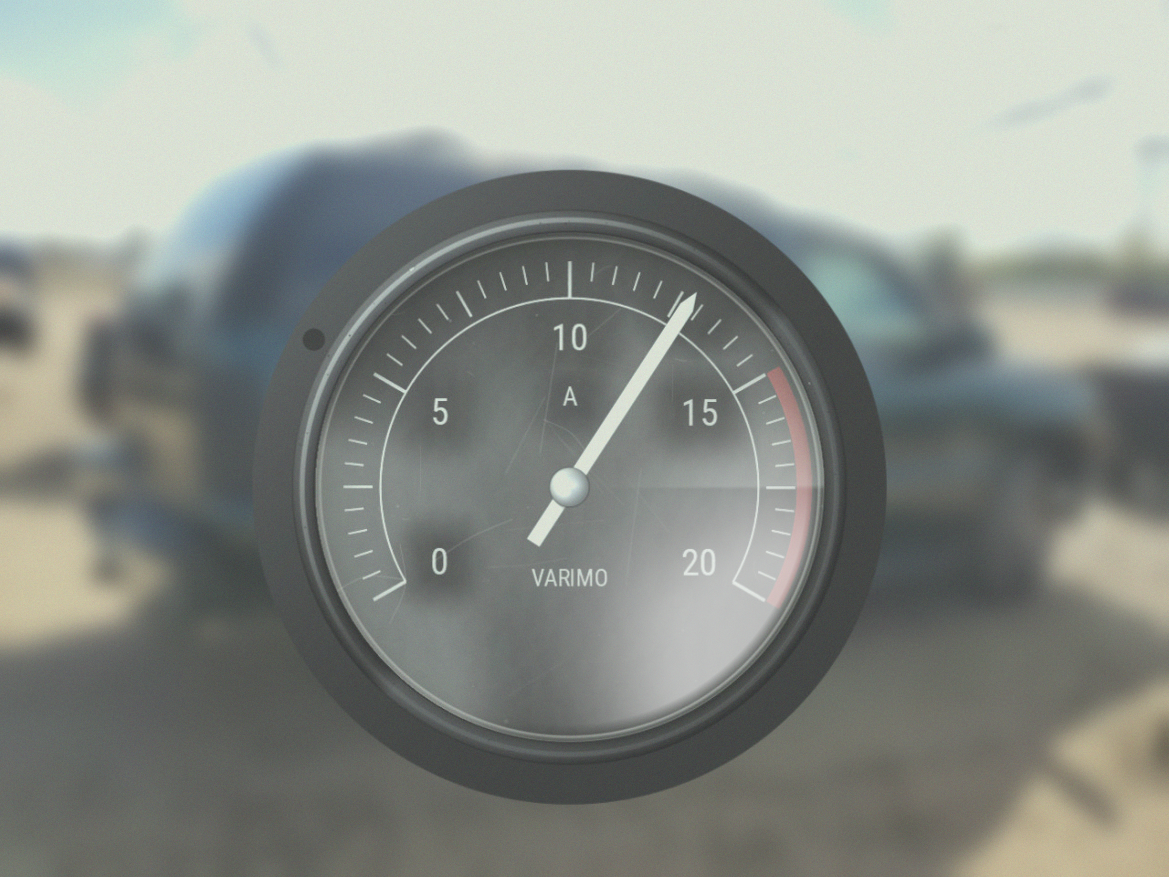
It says {"value": 12.75, "unit": "A"}
